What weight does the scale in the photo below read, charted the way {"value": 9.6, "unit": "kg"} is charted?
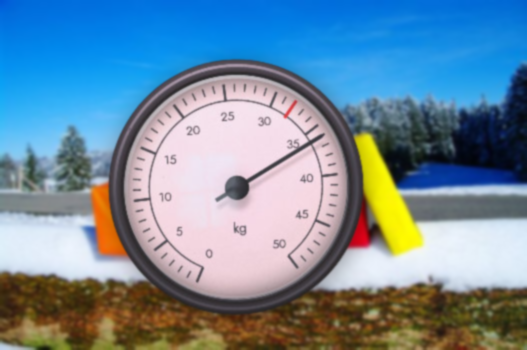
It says {"value": 36, "unit": "kg"}
